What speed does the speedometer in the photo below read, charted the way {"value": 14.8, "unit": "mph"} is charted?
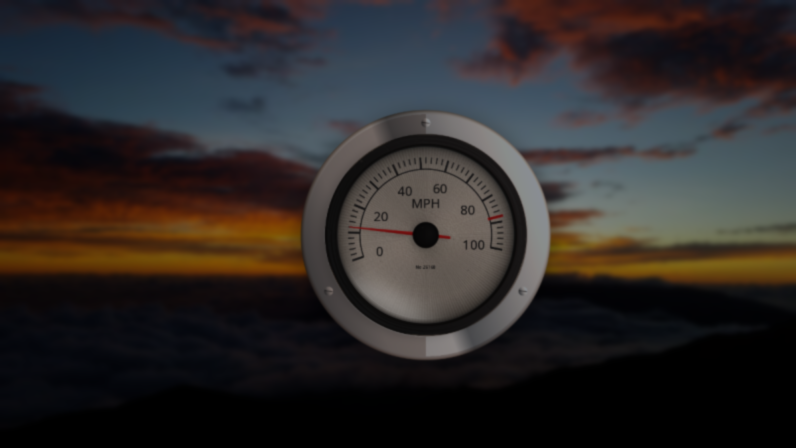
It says {"value": 12, "unit": "mph"}
